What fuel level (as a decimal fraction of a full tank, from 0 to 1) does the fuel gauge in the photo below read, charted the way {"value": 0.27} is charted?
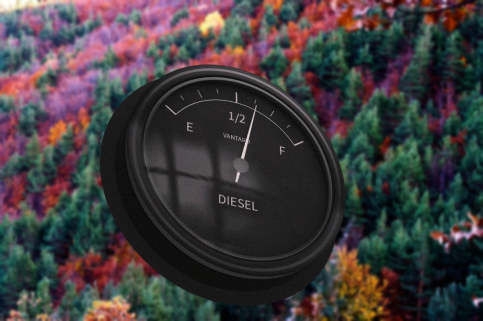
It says {"value": 0.625}
